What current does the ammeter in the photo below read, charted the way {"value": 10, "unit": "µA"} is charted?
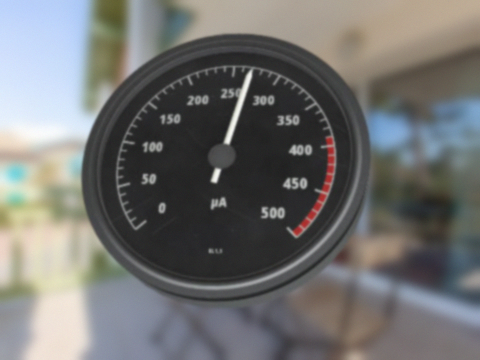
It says {"value": 270, "unit": "µA"}
